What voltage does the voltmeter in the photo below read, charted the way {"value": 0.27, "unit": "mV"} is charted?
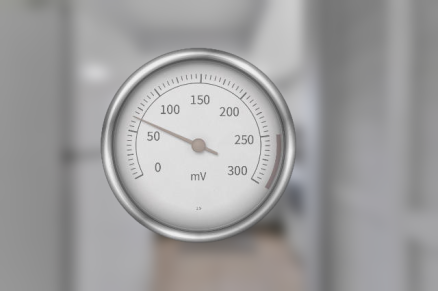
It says {"value": 65, "unit": "mV"}
